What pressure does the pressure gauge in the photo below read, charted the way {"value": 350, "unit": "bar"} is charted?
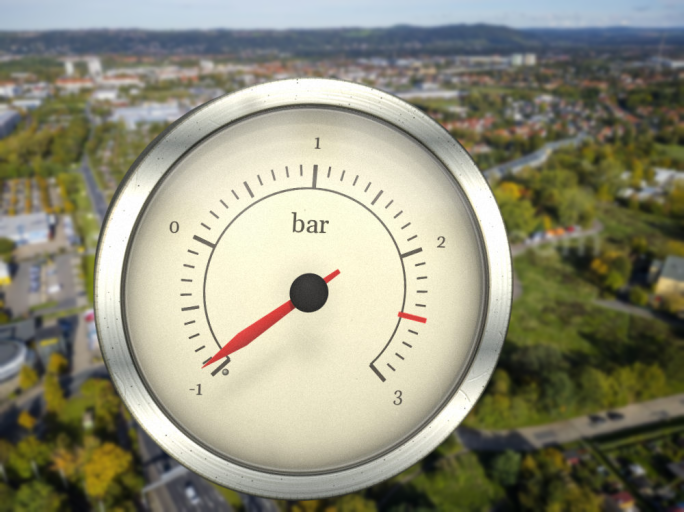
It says {"value": -0.9, "unit": "bar"}
